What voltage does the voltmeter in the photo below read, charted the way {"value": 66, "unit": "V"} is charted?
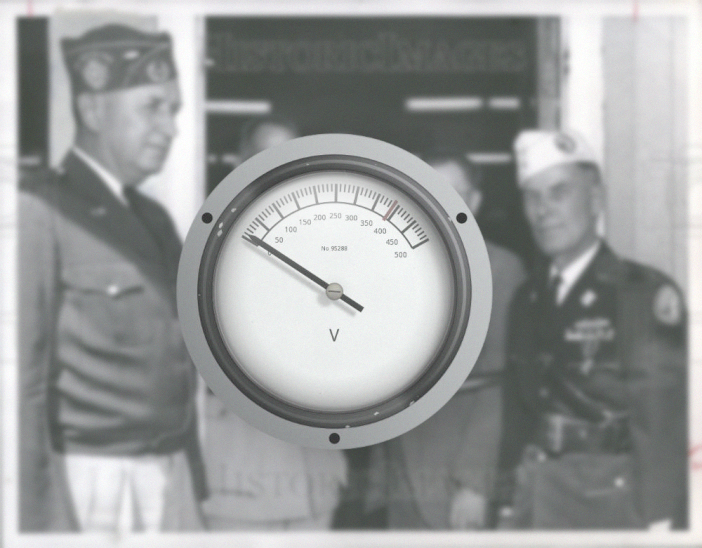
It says {"value": 10, "unit": "V"}
